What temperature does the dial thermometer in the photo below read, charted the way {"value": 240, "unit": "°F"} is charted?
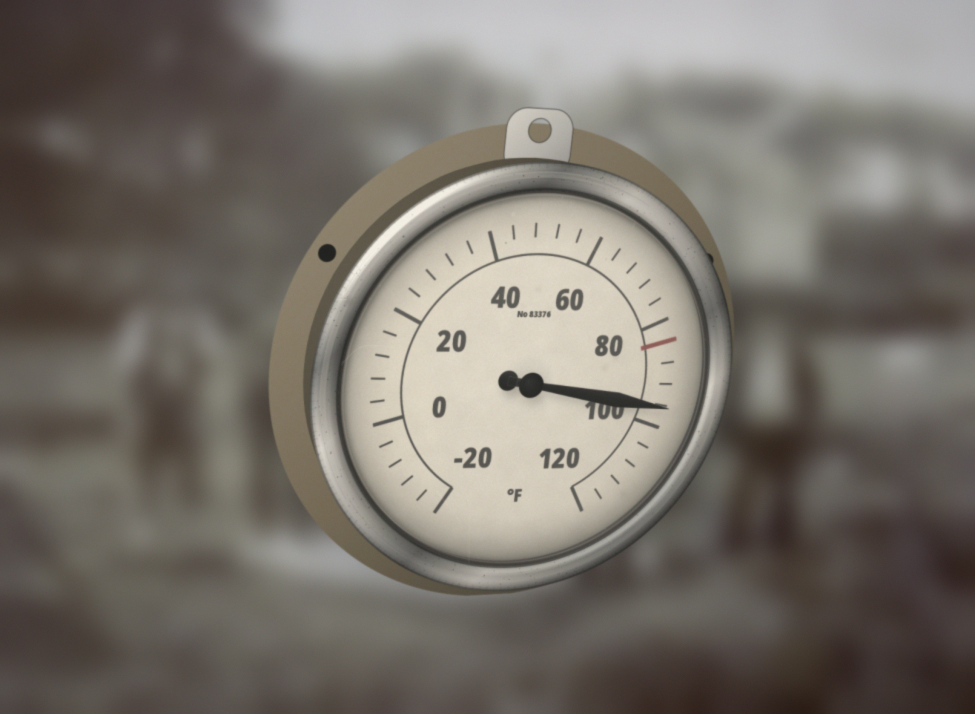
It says {"value": 96, "unit": "°F"}
